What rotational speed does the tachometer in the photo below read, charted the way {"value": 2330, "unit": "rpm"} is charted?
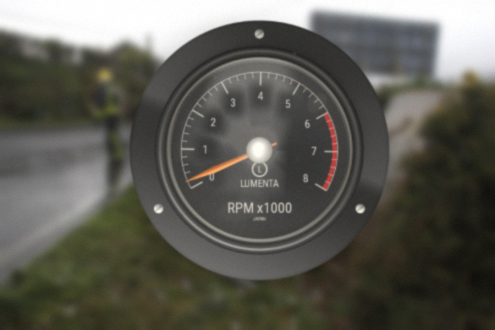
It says {"value": 200, "unit": "rpm"}
